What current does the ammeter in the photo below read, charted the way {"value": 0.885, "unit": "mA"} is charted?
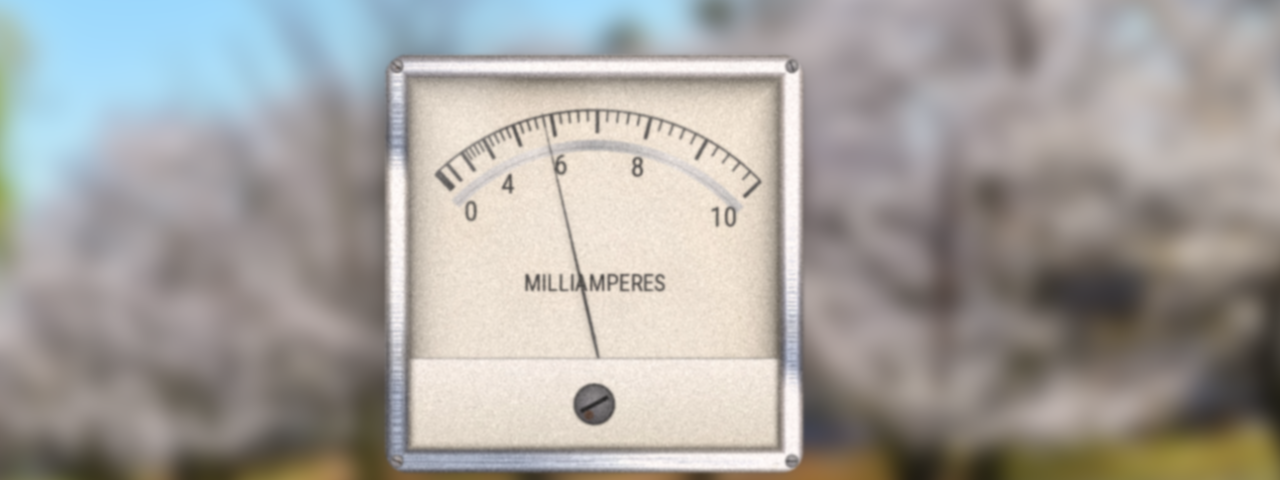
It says {"value": 5.8, "unit": "mA"}
